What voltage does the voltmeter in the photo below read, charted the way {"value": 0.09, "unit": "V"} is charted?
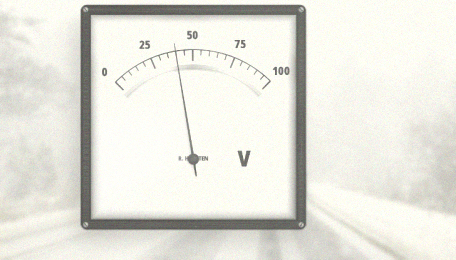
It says {"value": 40, "unit": "V"}
